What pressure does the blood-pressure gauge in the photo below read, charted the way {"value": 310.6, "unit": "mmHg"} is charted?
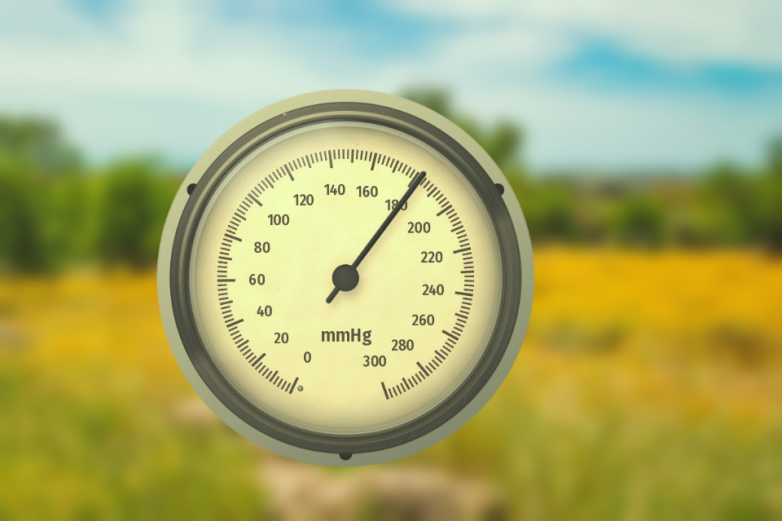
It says {"value": 182, "unit": "mmHg"}
